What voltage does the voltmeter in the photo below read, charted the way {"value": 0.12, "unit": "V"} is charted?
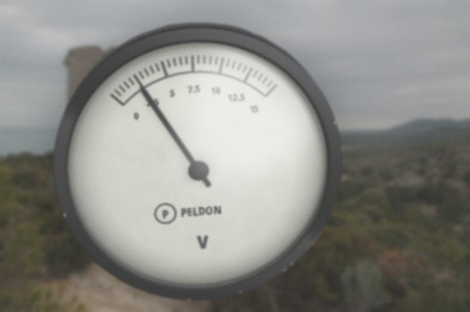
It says {"value": 2.5, "unit": "V"}
